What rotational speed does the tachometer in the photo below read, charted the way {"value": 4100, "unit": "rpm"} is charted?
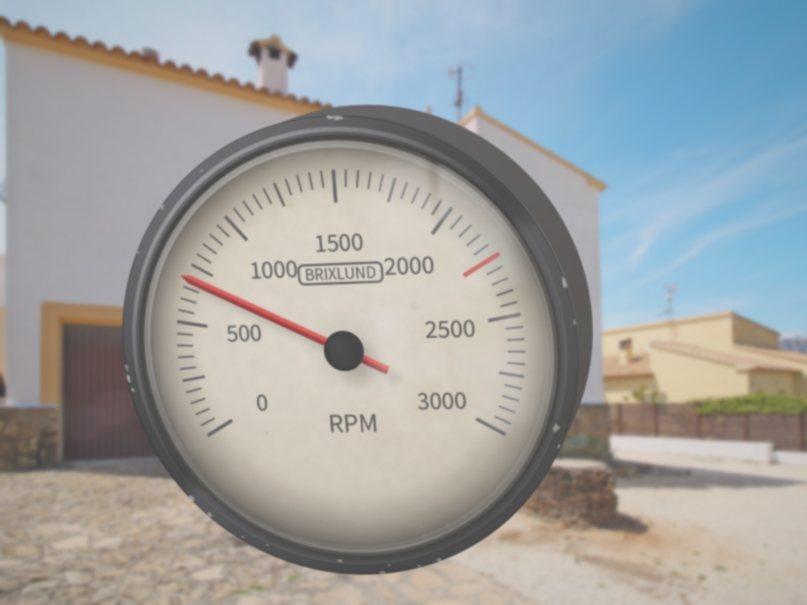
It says {"value": 700, "unit": "rpm"}
